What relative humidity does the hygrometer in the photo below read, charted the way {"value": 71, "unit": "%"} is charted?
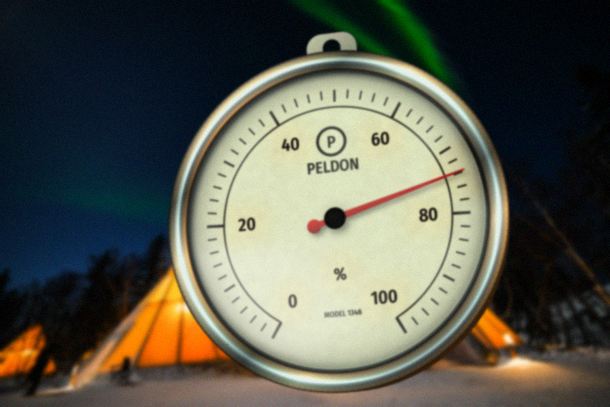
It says {"value": 74, "unit": "%"}
